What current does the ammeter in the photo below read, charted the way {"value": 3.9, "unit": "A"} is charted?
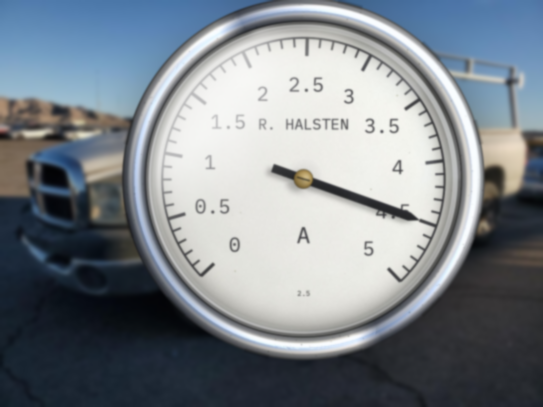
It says {"value": 4.5, "unit": "A"}
